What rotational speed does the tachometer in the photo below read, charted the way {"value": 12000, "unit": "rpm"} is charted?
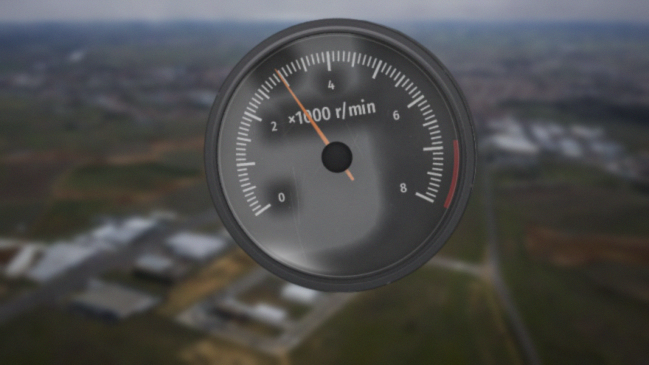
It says {"value": 3000, "unit": "rpm"}
